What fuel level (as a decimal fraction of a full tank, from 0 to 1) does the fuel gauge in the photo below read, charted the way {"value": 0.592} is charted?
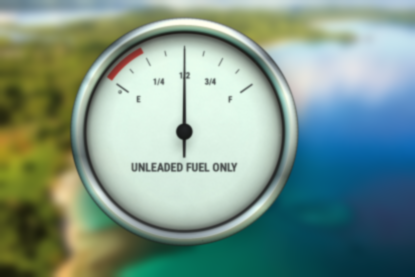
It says {"value": 0.5}
